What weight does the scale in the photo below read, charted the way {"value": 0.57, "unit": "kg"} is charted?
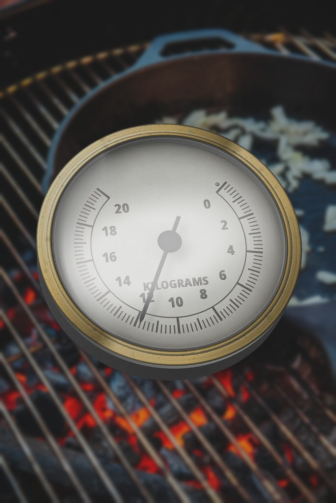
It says {"value": 11.8, "unit": "kg"}
